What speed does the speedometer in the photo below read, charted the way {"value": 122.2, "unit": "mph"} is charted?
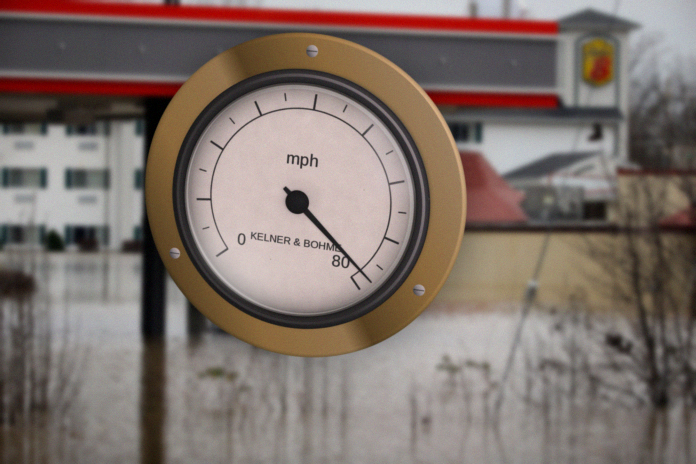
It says {"value": 77.5, "unit": "mph"}
